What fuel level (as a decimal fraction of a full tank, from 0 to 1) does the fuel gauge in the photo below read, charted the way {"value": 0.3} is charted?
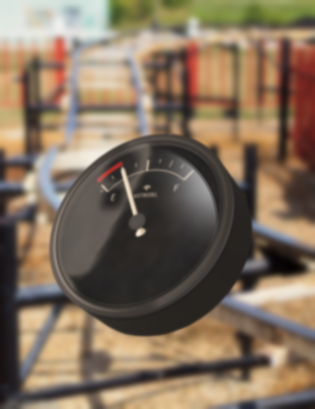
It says {"value": 0.25}
